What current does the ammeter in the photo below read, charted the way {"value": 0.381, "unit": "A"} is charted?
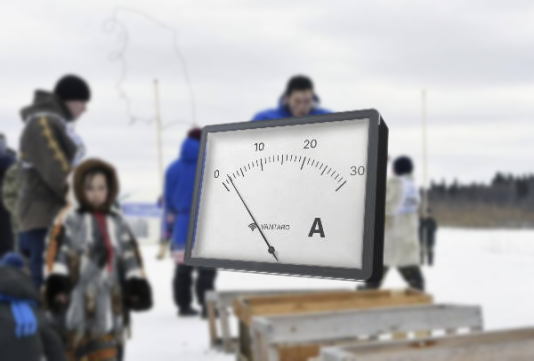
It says {"value": 2, "unit": "A"}
